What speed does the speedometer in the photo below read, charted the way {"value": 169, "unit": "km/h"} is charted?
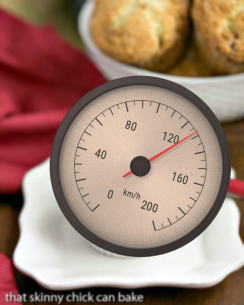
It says {"value": 127.5, "unit": "km/h"}
